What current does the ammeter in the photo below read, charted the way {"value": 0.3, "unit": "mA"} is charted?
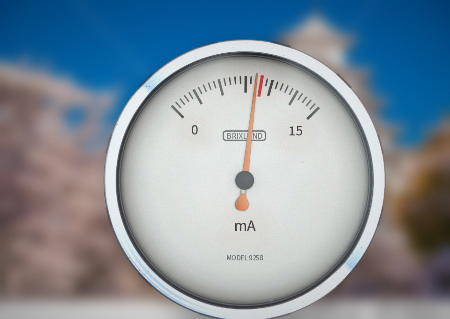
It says {"value": 8.5, "unit": "mA"}
